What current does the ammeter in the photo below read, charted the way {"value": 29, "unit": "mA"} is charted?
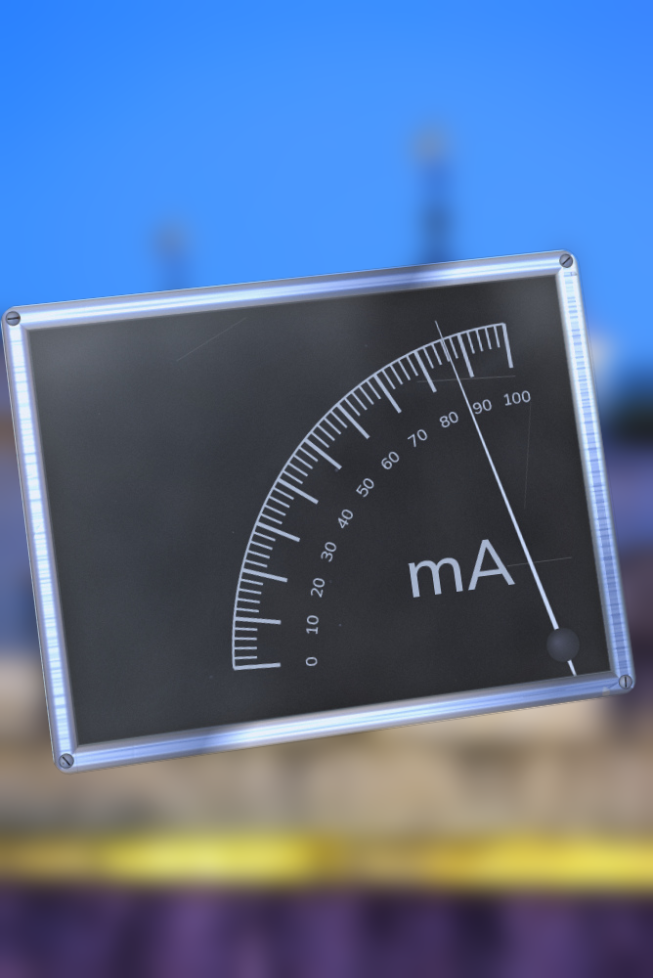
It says {"value": 86, "unit": "mA"}
